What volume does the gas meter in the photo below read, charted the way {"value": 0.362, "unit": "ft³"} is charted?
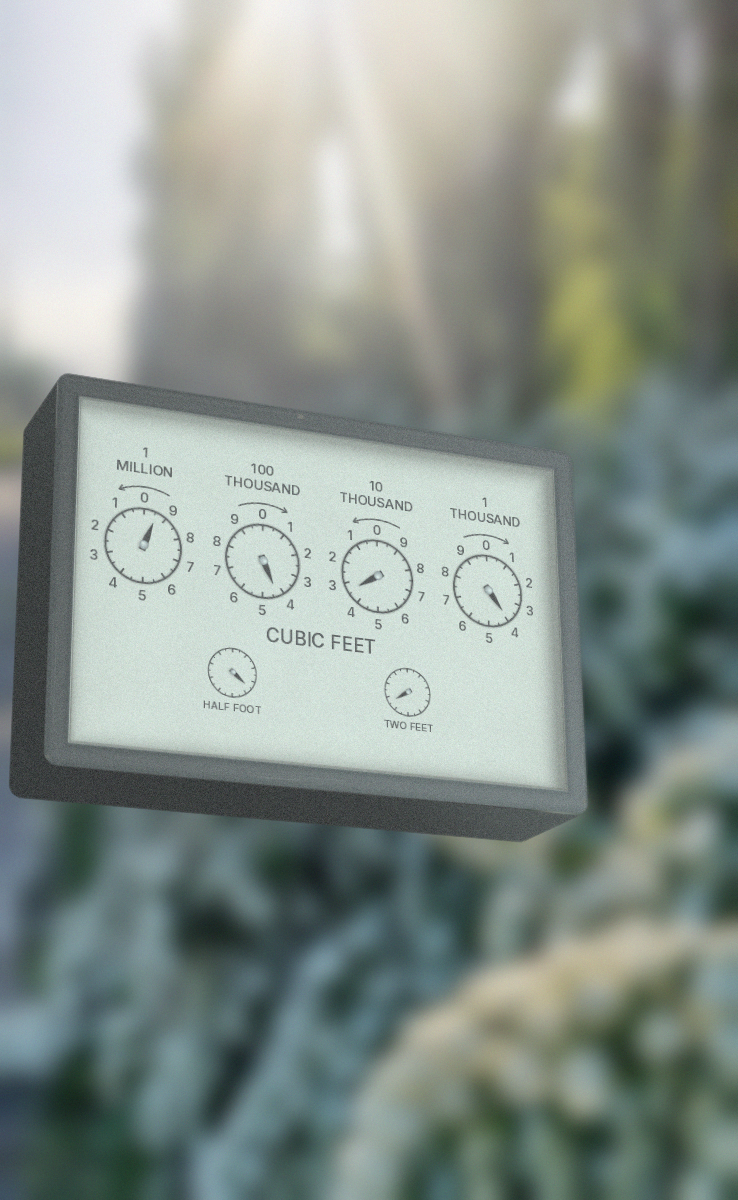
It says {"value": 943400, "unit": "ft³"}
